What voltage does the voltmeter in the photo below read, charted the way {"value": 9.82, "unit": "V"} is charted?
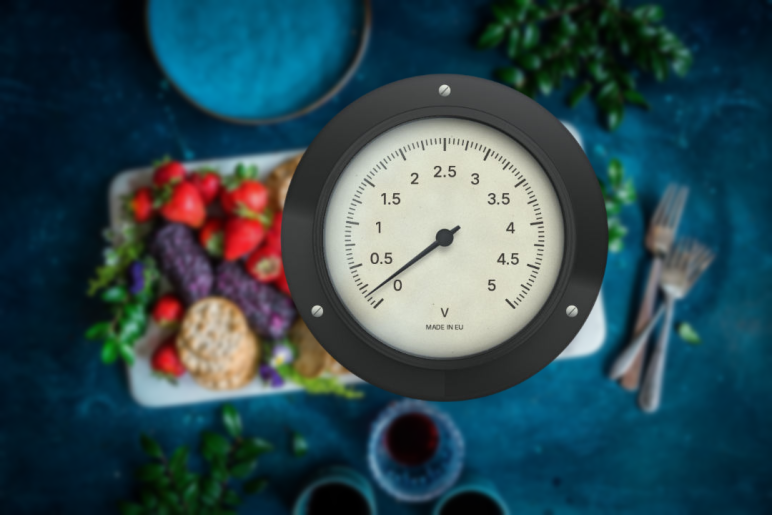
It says {"value": 0.15, "unit": "V"}
